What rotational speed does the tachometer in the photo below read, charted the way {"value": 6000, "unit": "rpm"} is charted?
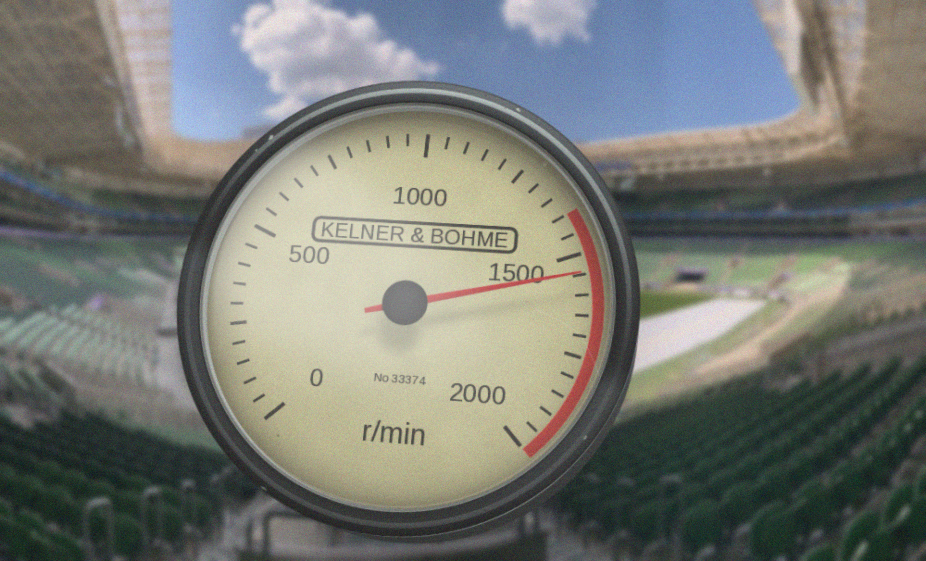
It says {"value": 1550, "unit": "rpm"}
